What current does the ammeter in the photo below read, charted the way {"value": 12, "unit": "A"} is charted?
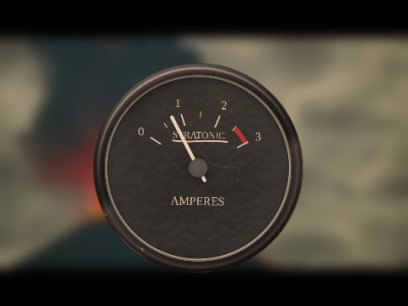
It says {"value": 0.75, "unit": "A"}
